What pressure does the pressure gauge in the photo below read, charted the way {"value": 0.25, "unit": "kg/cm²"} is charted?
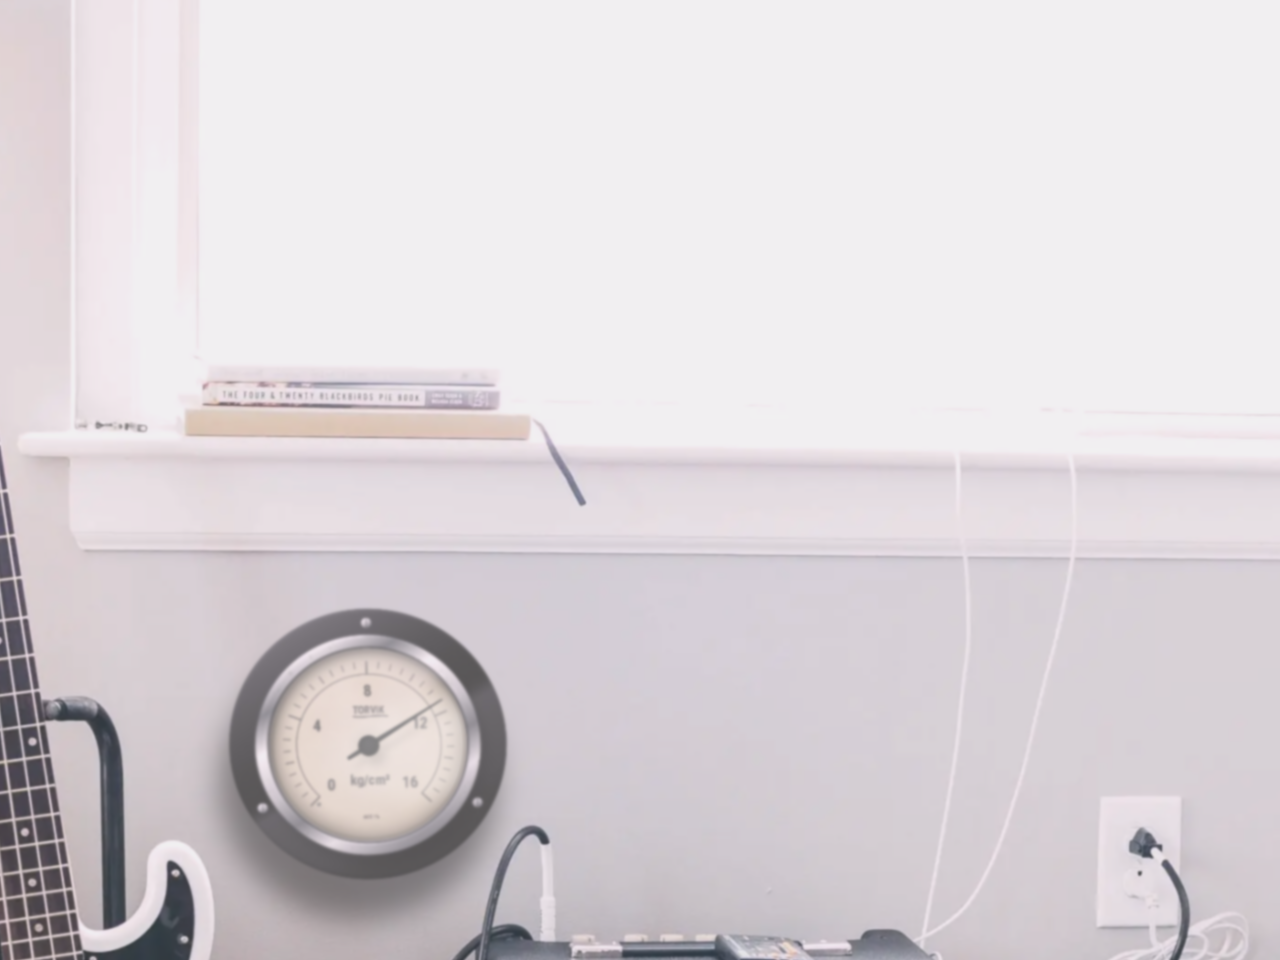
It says {"value": 11.5, "unit": "kg/cm²"}
